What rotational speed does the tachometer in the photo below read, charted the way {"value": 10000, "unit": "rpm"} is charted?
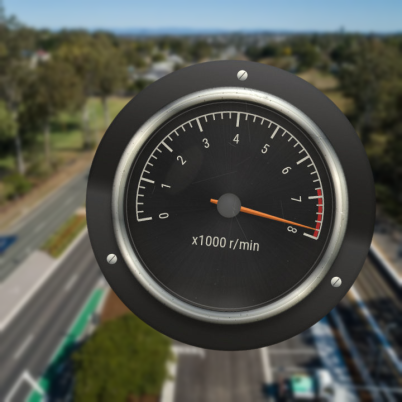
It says {"value": 7800, "unit": "rpm"}
